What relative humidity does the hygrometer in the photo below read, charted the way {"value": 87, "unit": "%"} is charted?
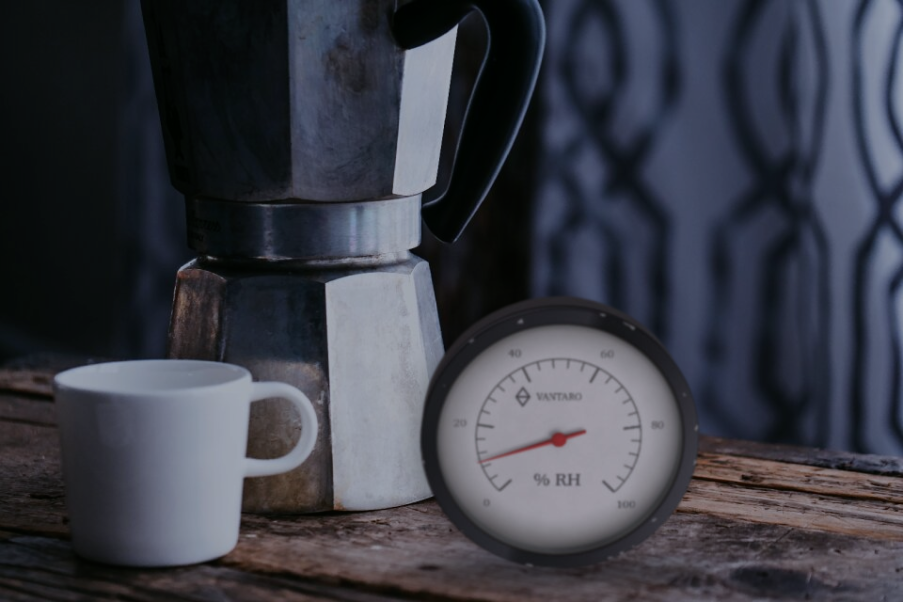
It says {"value": 10, "unit": "%"}
